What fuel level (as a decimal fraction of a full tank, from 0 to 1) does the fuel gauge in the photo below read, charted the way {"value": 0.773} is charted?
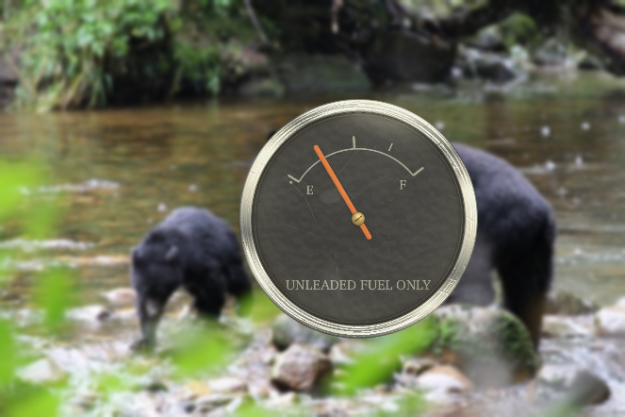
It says {"value": 0.25}
